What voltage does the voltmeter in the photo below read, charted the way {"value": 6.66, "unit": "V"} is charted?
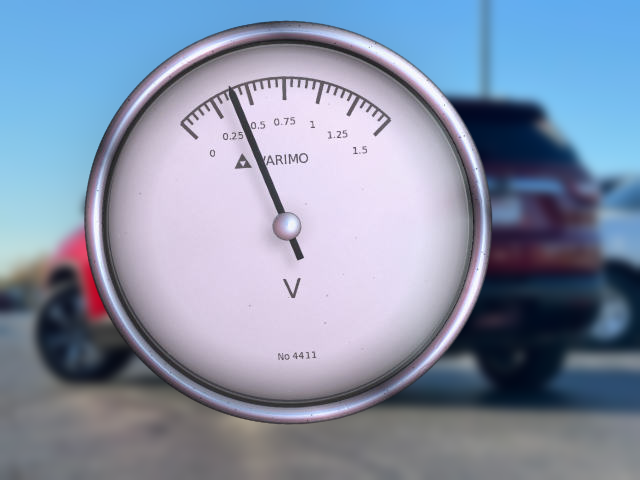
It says {"value": 0.4, "unit": "V"}
